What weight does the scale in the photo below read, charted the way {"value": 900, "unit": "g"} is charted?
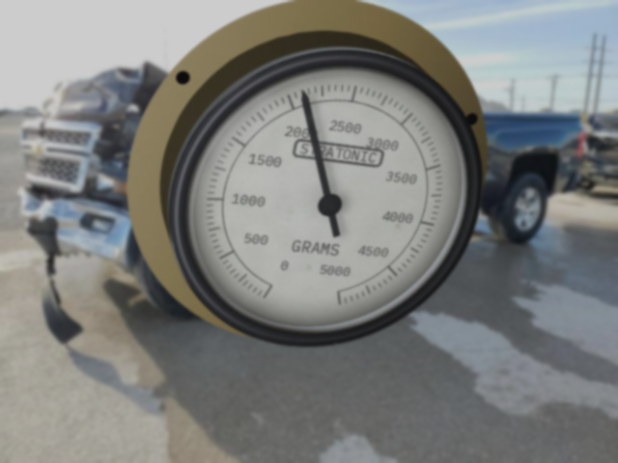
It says {"value": 2100, "unit": "g"}
